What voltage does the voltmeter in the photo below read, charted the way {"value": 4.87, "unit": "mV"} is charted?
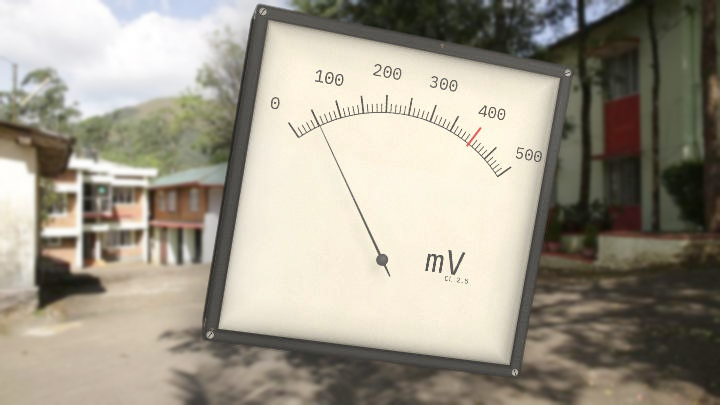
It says {"value": 50, "unit": "mV"}
